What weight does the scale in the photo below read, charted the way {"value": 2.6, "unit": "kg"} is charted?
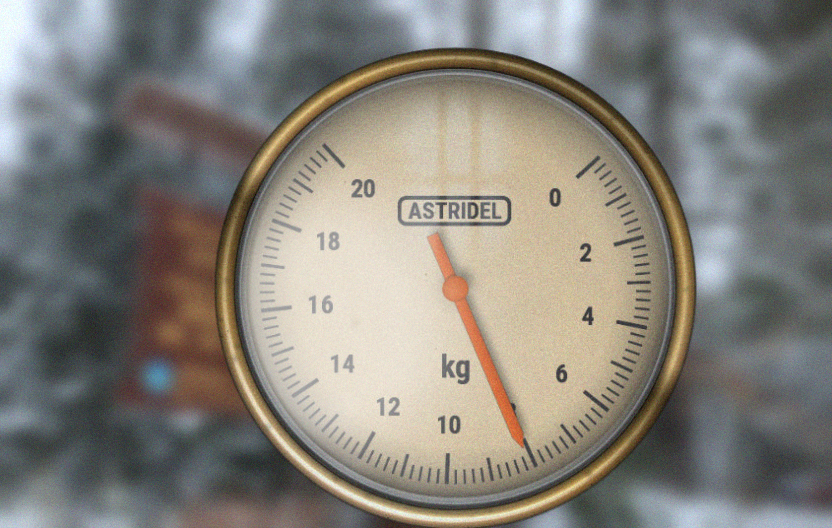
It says {"value": 8.1, "unit": "kg"}
